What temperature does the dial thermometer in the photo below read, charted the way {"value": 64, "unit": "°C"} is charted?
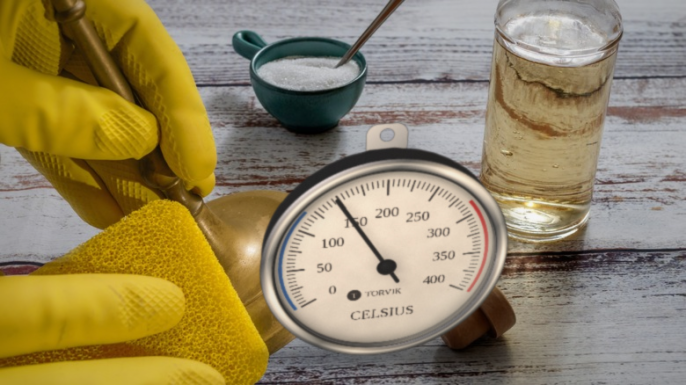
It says {"value": 150, "unit": "°C"}
